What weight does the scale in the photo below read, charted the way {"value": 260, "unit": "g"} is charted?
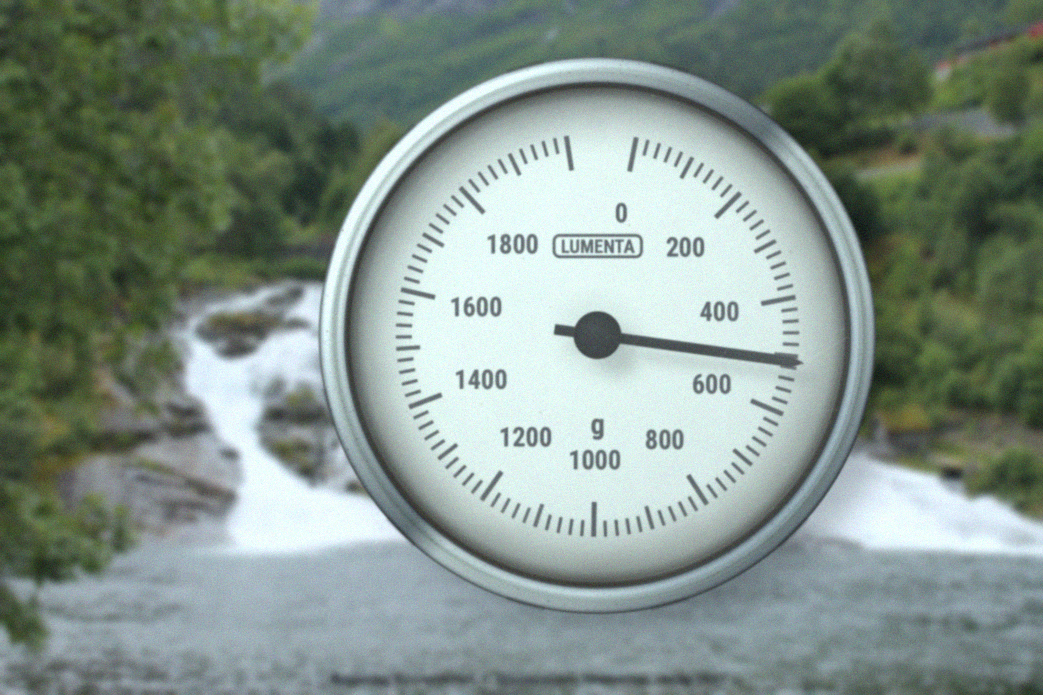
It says {"value": 510, "unit": "g"}
